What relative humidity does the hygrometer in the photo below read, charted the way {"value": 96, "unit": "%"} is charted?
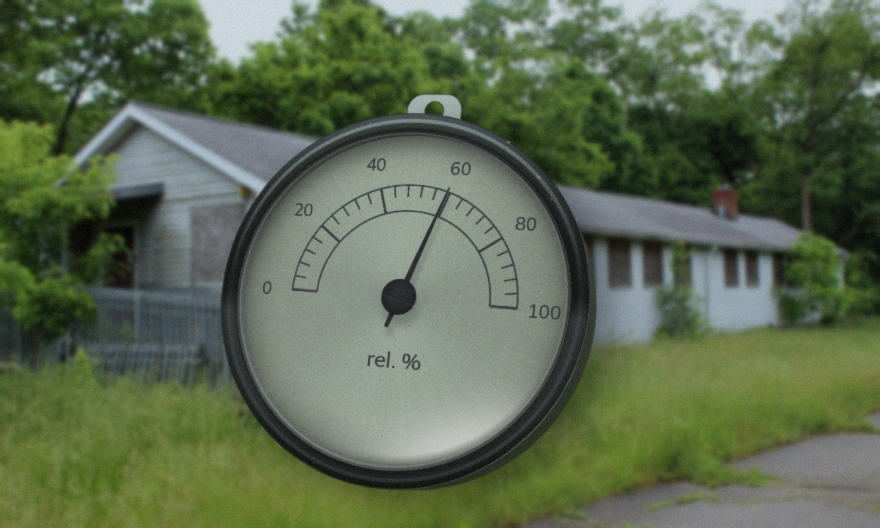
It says {"value": 60, "unit": "%"}
